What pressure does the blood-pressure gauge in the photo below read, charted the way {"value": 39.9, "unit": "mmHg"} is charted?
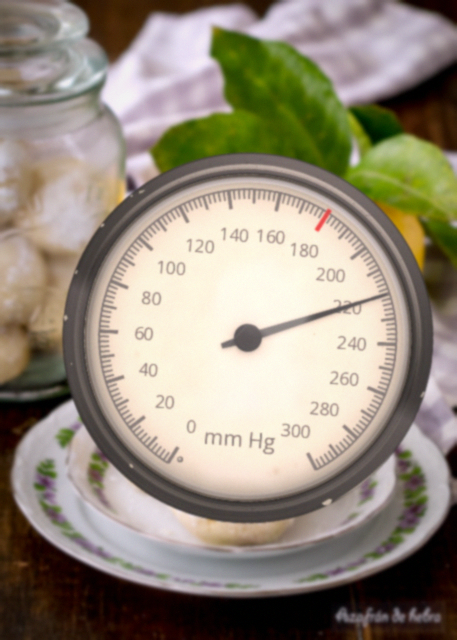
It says {"value": 220, "unit": "mmHg"}
